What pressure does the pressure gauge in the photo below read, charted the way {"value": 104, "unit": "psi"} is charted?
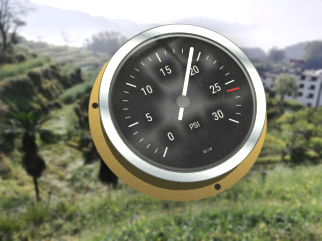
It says {"value": 19, "unit": "psi"}
